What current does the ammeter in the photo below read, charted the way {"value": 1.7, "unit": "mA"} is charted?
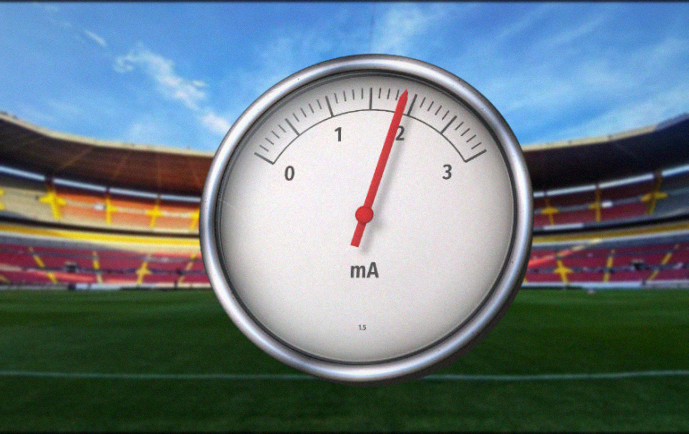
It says {"value": 1.9, "unit": "mA"}
